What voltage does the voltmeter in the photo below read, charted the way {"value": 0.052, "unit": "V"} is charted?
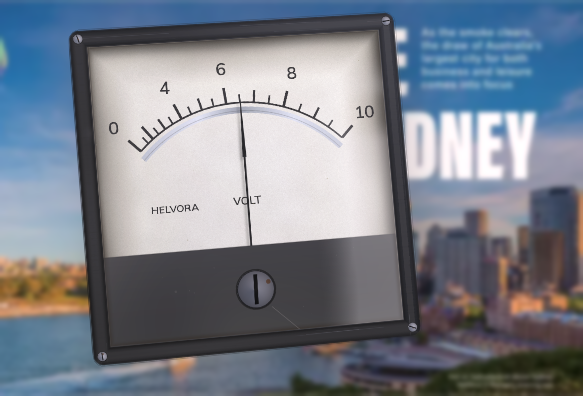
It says {"value": 6.5, "unit": "V"}
